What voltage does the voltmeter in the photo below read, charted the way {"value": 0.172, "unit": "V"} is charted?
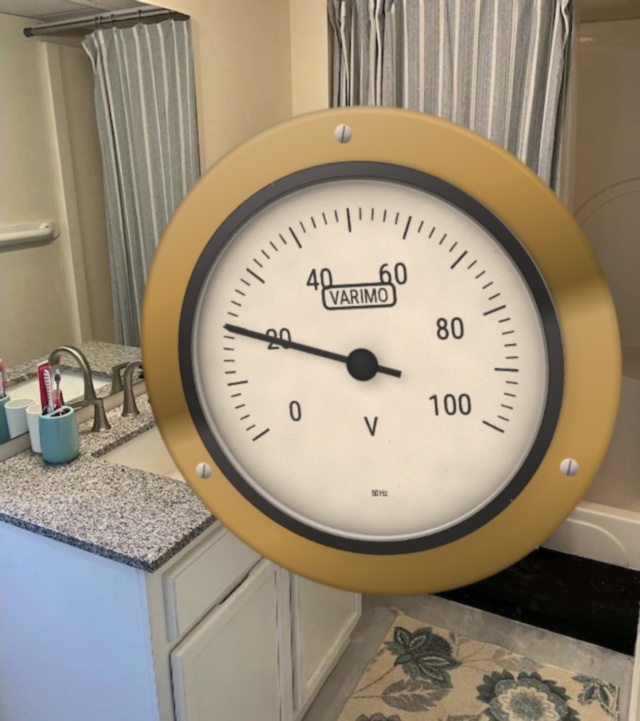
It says {"value": 20, "unit": "V"}
